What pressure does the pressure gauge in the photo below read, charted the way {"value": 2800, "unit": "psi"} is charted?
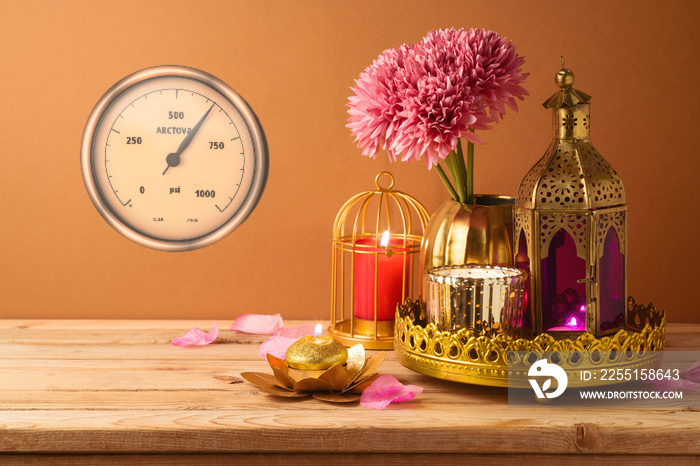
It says {"value": 625, "unit": "psi"}
